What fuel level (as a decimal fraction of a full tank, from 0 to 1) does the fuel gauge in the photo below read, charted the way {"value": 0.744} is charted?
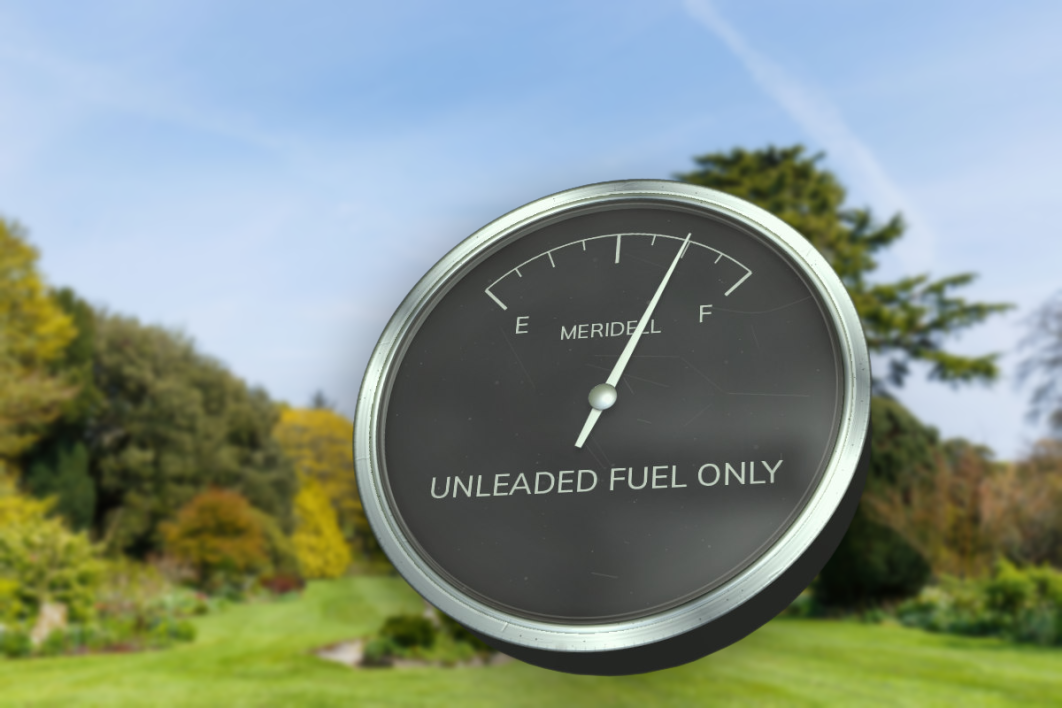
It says {"value": 0.75}
